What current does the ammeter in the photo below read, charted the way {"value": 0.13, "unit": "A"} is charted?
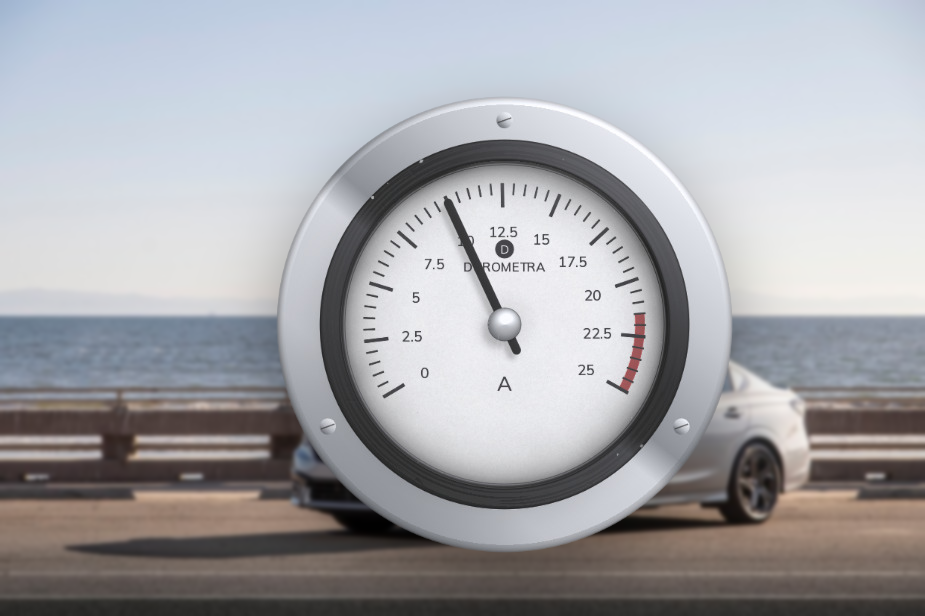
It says {"value": 10, "unit": "A"}
